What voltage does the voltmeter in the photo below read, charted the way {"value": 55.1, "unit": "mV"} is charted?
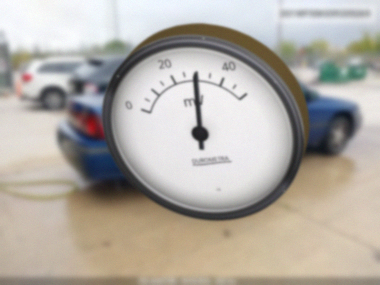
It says {"value": 30, "unit": "mV"}
